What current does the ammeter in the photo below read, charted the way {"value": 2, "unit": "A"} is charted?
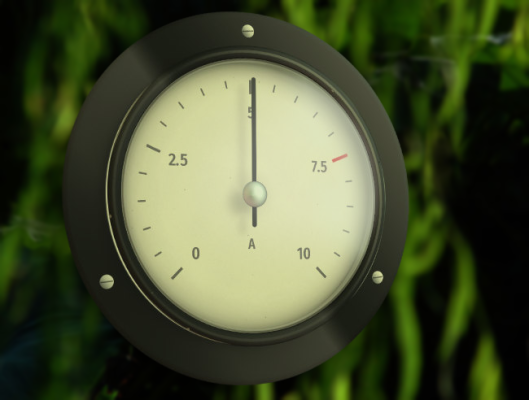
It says {"value": 5, "unit": "A"}
